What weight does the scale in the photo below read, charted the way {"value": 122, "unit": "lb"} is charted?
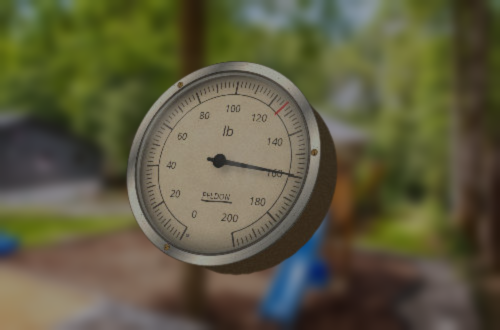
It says {"value": 160, "unit": "lb"}
